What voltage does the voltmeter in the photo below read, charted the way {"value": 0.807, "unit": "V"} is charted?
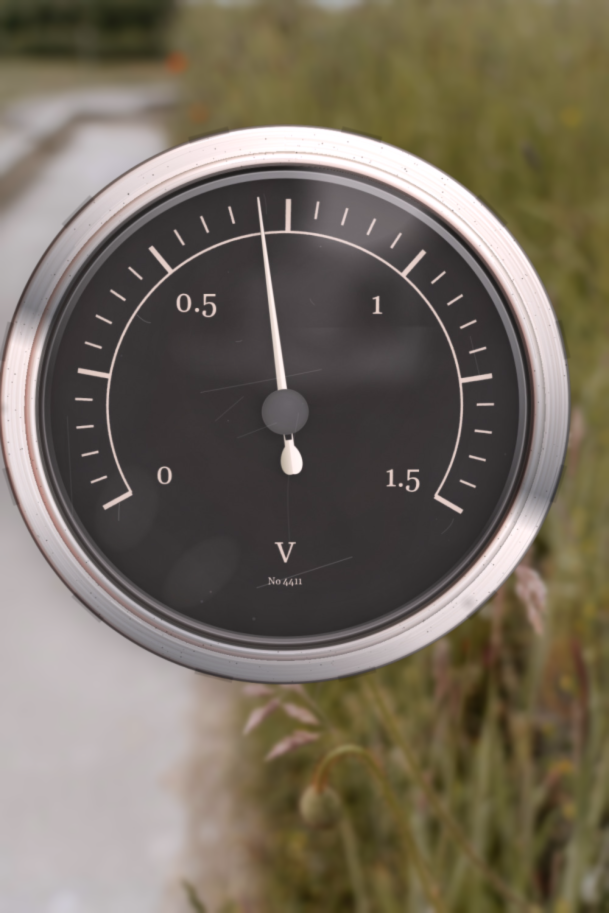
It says {"value": 0.7, "unit": "V"}
